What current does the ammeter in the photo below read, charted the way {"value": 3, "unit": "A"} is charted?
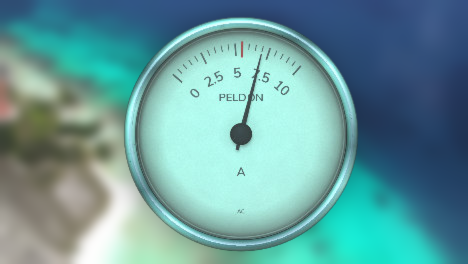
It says {"value": 7, "unit": "A"}
